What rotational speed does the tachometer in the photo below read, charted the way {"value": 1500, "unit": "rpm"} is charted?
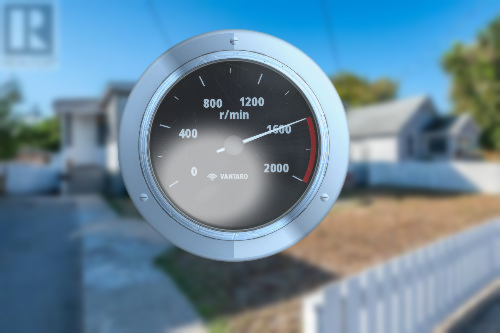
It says {"value": 1600, "unit": "rpm"}
